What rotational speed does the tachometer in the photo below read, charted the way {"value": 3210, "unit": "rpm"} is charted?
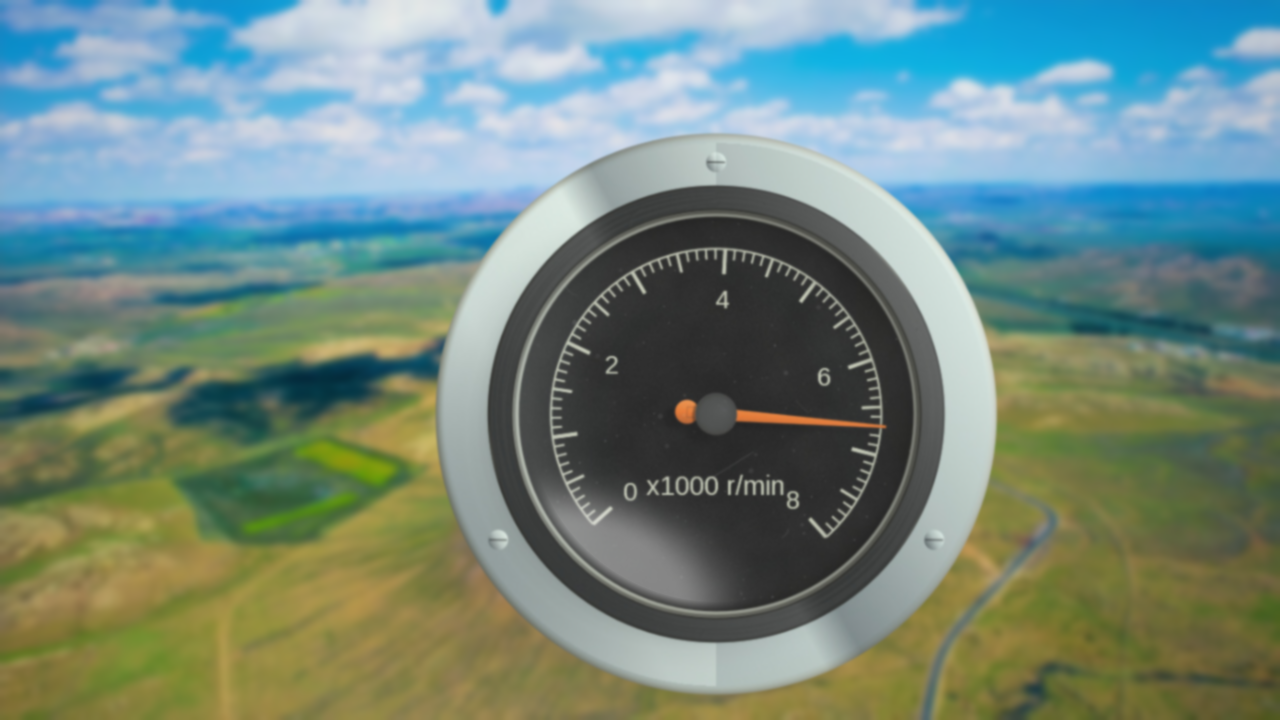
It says {"value": 6700, "unit": "rpm"}
